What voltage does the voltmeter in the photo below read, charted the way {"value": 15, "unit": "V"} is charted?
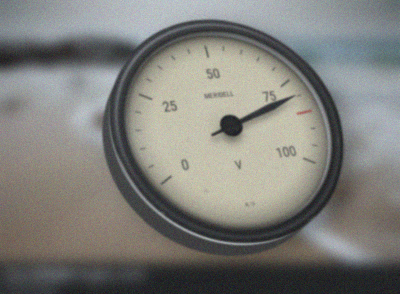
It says {"value": 80, "unit": "V"}
